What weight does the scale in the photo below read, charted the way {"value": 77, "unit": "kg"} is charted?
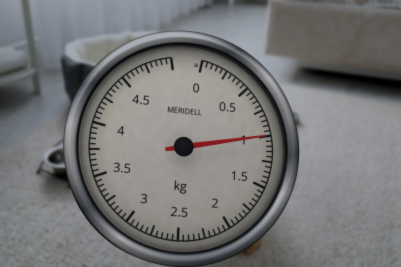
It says {"value": 1, "unit": "kg"}
